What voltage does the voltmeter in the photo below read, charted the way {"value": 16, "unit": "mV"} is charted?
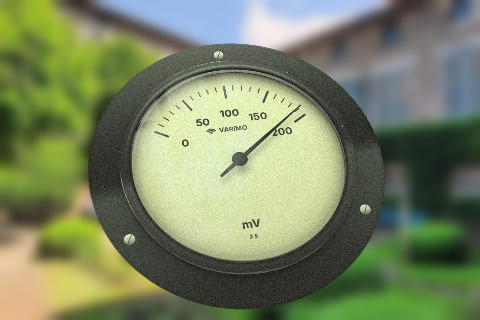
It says {"value": 190, "unit": "mV"}
